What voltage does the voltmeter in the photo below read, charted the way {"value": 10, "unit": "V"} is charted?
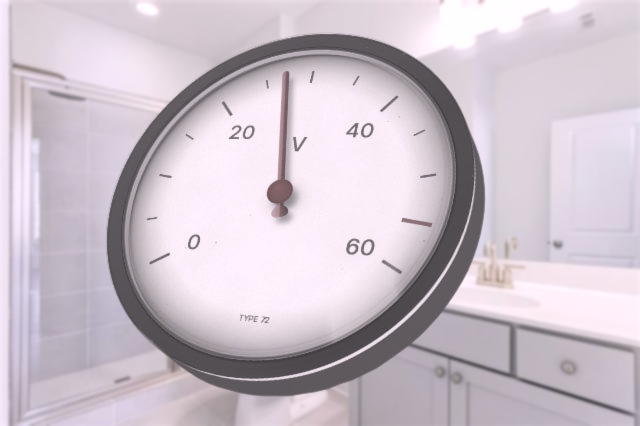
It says {"value": 27.5, "unit": "V"}
